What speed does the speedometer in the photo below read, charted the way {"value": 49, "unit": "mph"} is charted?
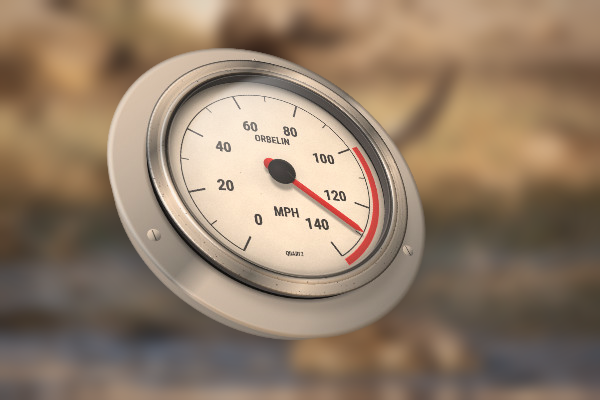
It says {"value": 130, "unit": "mph"}
